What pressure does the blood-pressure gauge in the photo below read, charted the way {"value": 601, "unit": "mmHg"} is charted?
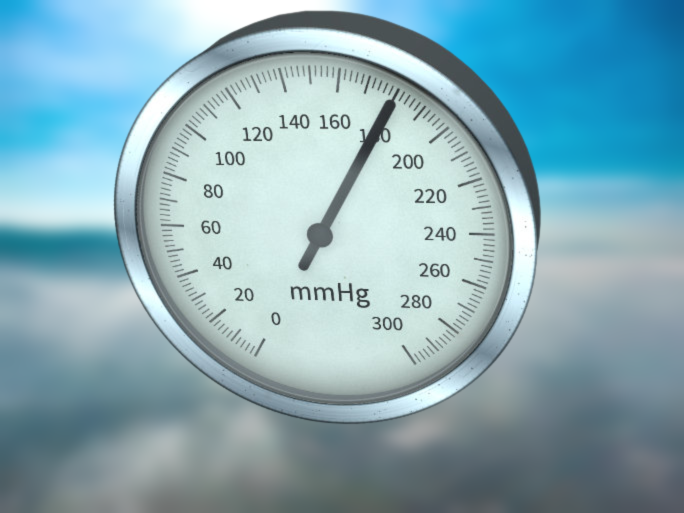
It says {"value": 180, "unit": "mmHg"}
